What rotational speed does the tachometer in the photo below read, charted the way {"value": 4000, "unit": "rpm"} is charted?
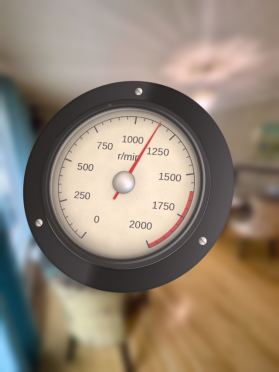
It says {"value": 1150, "unit": "rpm"}
